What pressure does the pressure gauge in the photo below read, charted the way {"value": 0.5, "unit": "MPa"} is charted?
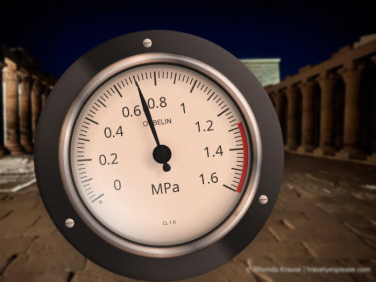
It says {"value": 0.7, "unit": "MPa"}
